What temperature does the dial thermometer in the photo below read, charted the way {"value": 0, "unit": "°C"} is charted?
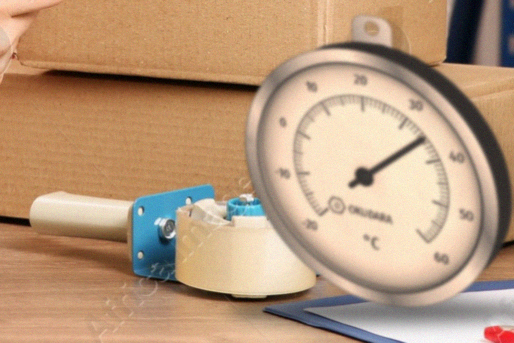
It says {"value": 35, "unit": "°C"}
